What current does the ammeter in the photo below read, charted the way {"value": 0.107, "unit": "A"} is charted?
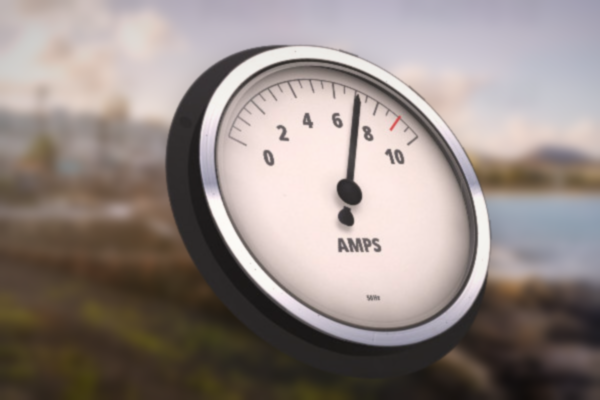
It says {"value": 7, "unit": "A"}
